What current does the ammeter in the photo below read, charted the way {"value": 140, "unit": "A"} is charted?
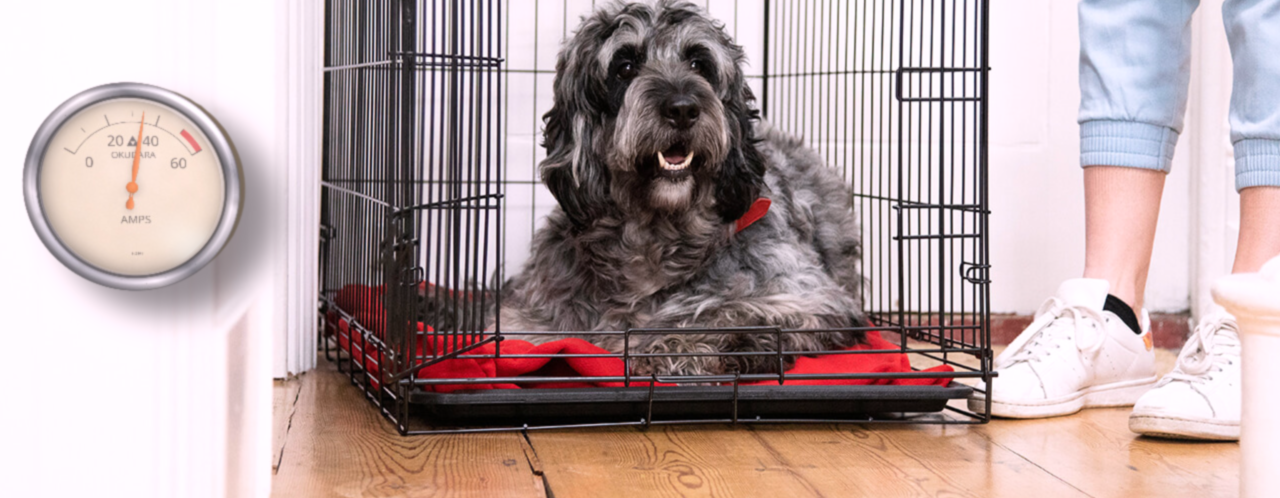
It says {"value": 35, "unit": "A"}
